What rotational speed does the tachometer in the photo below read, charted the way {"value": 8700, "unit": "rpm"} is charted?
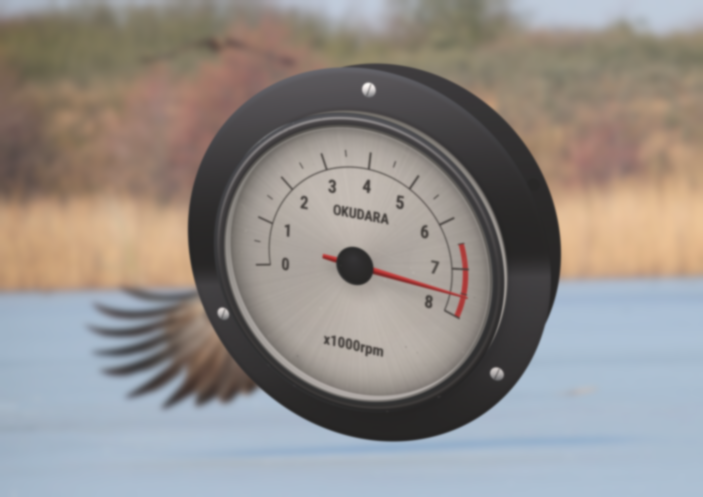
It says {"value": 7500, "unit": "rpm"}
